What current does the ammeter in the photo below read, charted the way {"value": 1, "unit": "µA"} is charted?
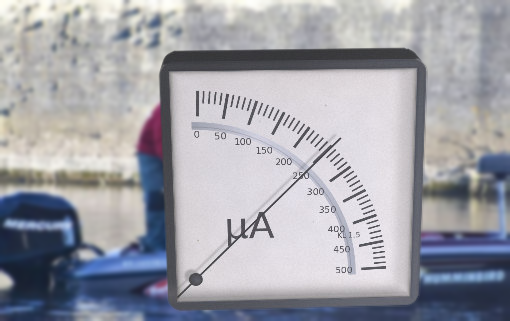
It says {"value": 250, "unit": "µA"}
